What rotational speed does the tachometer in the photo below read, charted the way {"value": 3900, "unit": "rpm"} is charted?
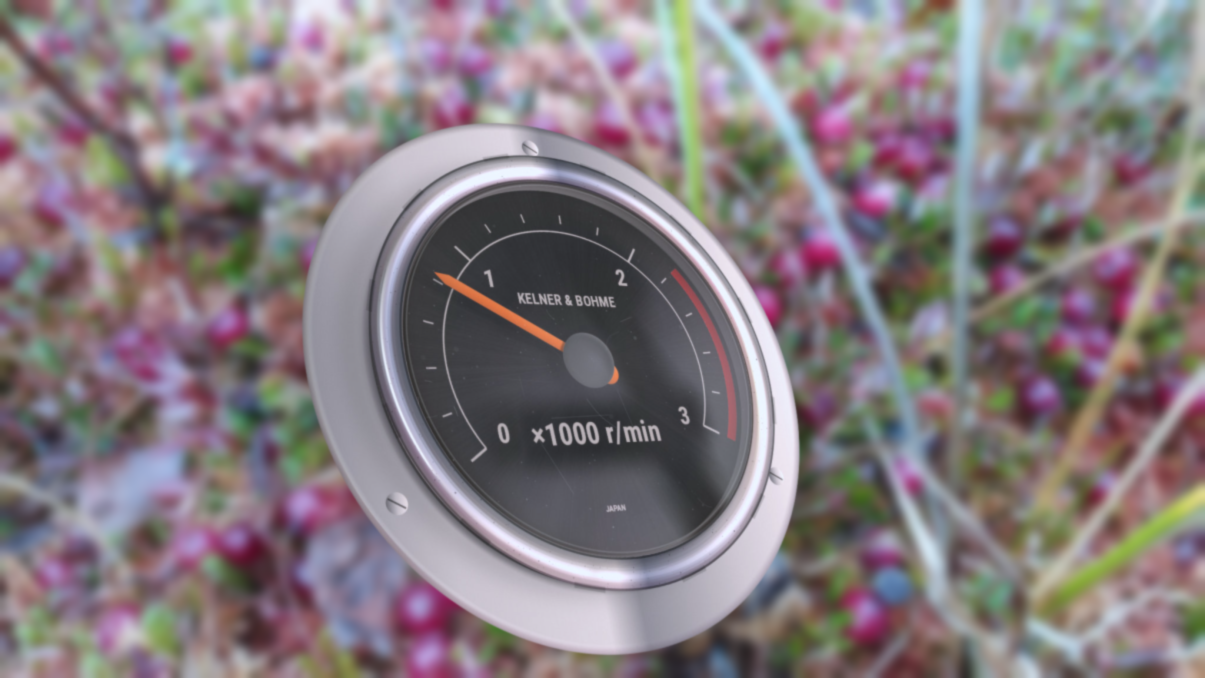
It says {"value": 800, "unit": "rpm"}
